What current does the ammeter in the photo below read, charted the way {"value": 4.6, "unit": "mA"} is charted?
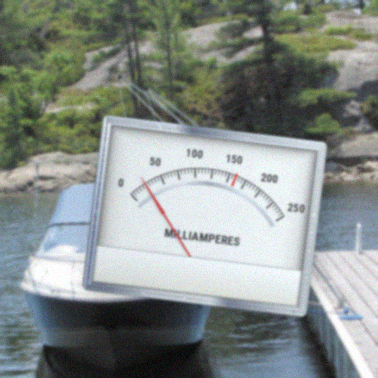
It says {"value": 25, "unit": "mA"}
